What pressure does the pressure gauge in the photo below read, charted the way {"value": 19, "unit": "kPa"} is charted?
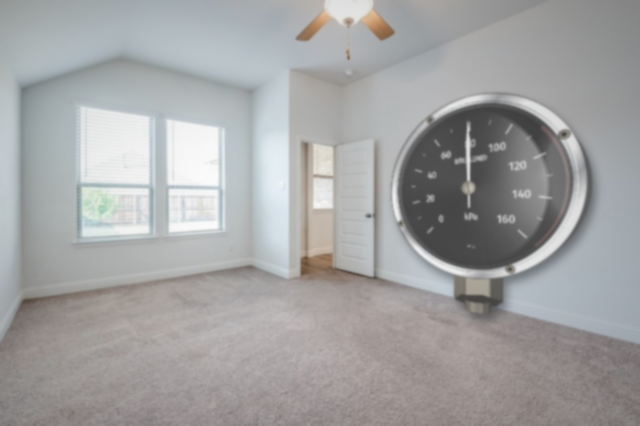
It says {"value": 80, "unit": "kPa"}
